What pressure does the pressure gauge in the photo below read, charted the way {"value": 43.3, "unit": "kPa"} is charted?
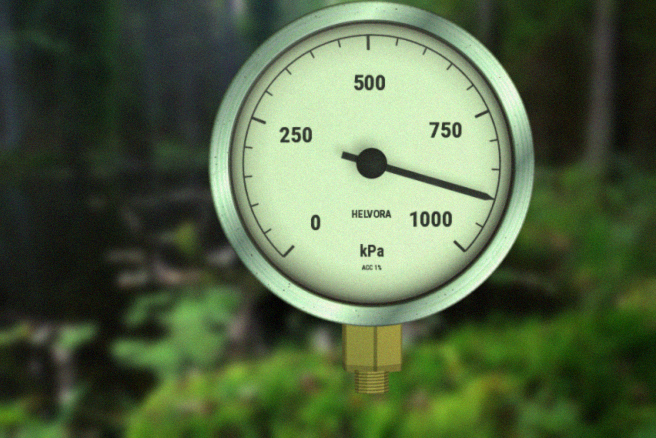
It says {"value": 900, "unit": "kPa"}
